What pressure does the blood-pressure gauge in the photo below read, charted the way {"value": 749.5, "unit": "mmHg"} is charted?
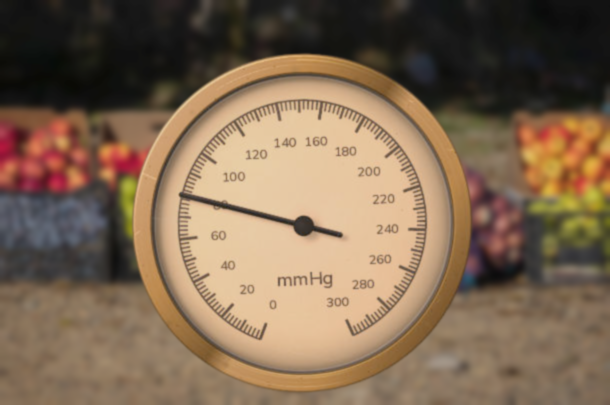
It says {"value": 80, "unit": "mmHg"}
